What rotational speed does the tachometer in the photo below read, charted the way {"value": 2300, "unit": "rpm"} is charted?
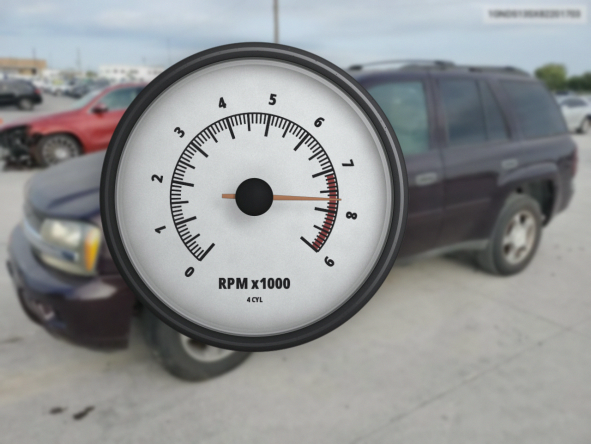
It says {"value": 7700, "unit": "rpm"}
